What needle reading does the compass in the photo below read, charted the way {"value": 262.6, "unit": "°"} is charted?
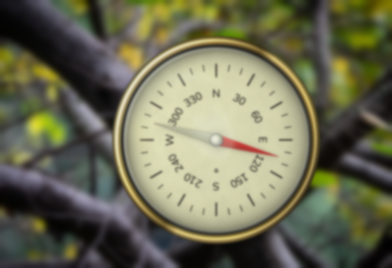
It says {"value": 105, "unit": "°"}
